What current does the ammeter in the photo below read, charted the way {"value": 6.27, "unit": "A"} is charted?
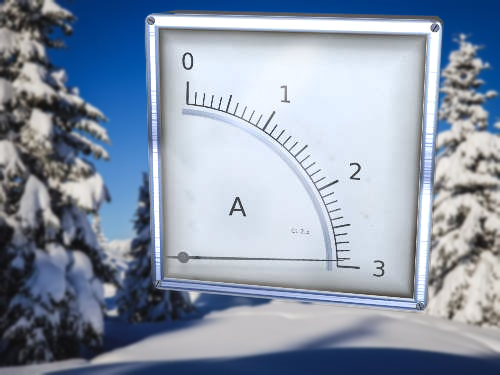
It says {"value": 2.9, "unit": "A"}
